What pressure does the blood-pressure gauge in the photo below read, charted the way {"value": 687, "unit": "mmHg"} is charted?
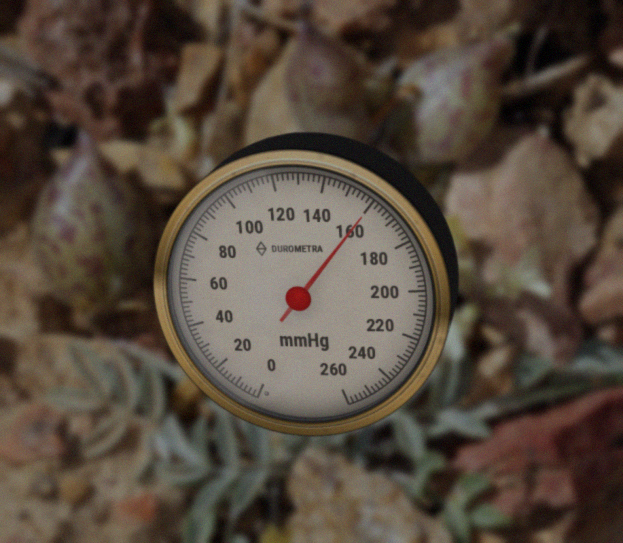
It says {"value": 160, "unit": "mmHg"}
